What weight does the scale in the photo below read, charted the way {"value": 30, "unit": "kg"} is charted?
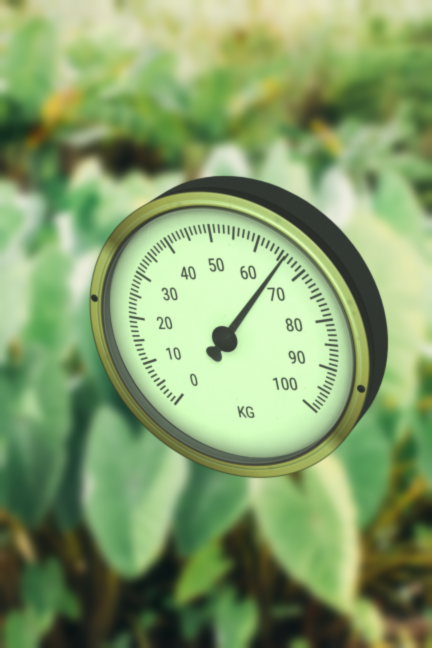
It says {"value": 66, "unit": "kg"}
